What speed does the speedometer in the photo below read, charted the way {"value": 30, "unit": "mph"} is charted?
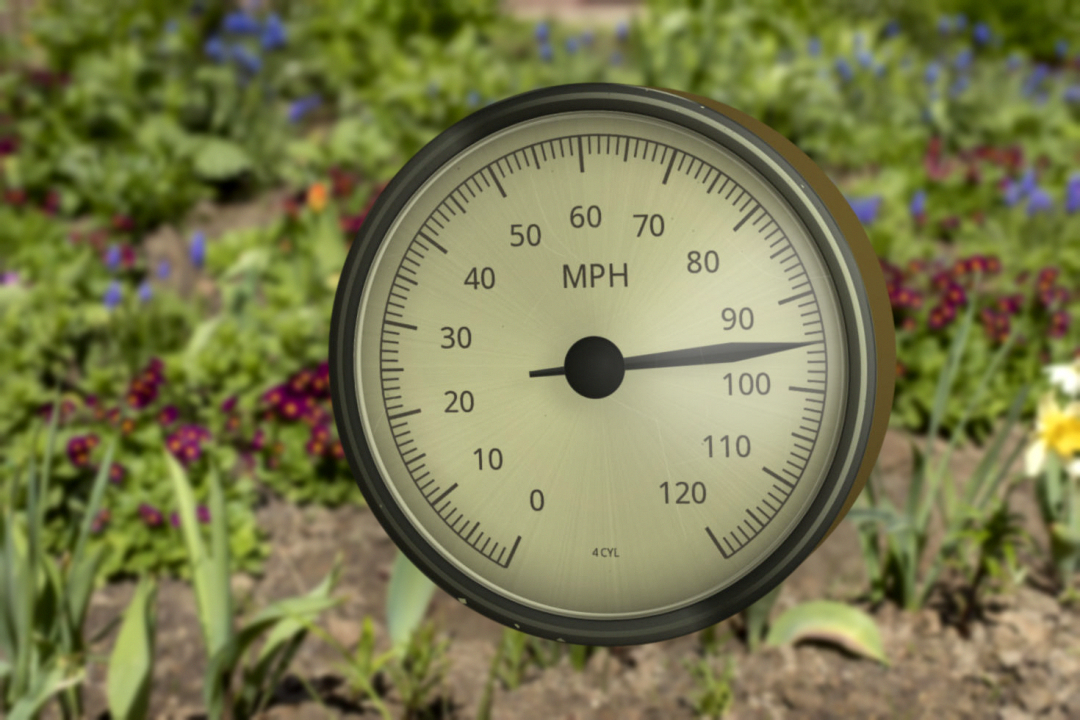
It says {"value": 95, "unit": "mph"}
